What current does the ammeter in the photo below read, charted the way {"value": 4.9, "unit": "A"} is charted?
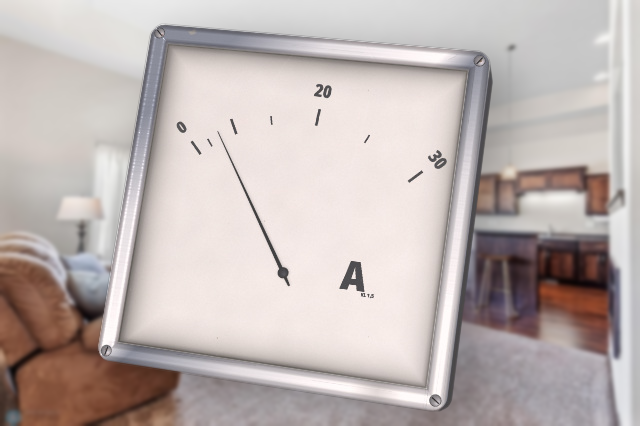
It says {"value": 7.5, "unit": "A"}
